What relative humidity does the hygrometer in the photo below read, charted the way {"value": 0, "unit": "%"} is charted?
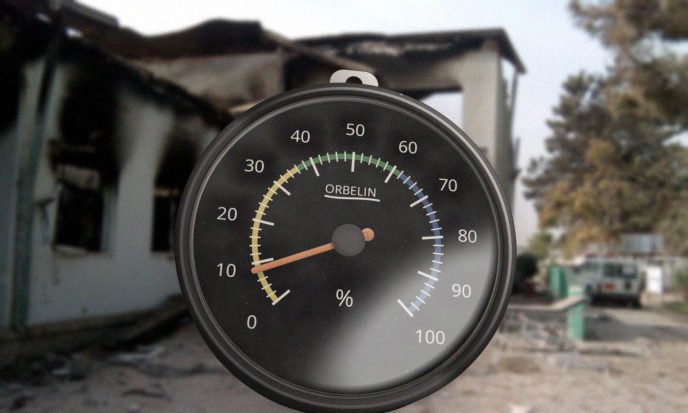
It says {"value": 8, "unit": "%"}
